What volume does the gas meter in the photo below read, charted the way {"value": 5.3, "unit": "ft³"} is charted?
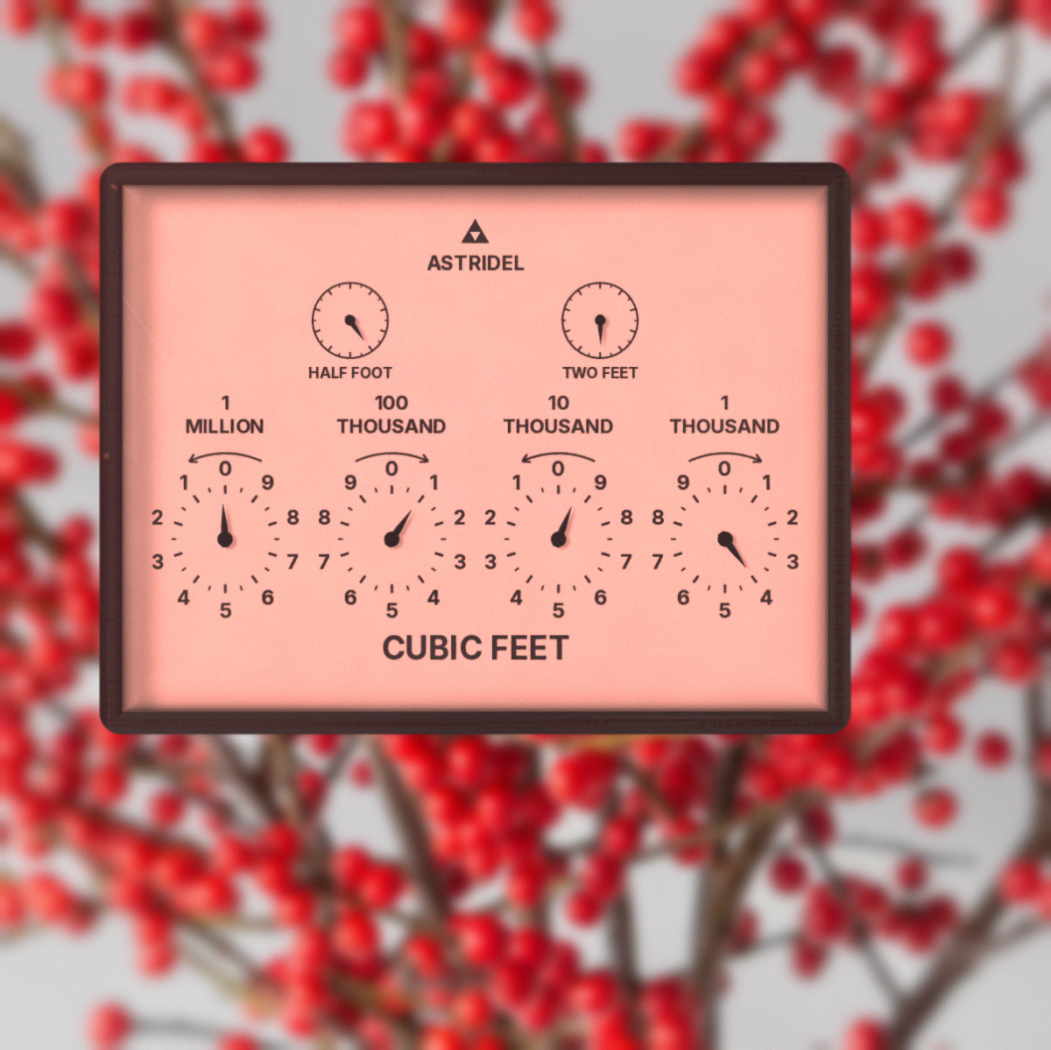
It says {"value": 9400, "unit": "ft³"}
